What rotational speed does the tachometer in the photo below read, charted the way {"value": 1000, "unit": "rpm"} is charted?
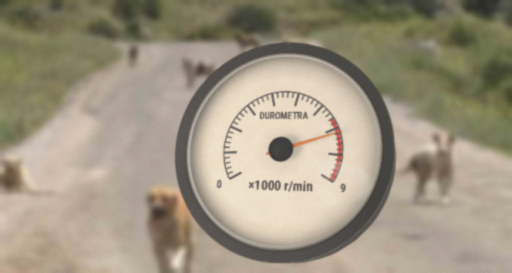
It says {"value": 7200, "unit": "rpm"}
